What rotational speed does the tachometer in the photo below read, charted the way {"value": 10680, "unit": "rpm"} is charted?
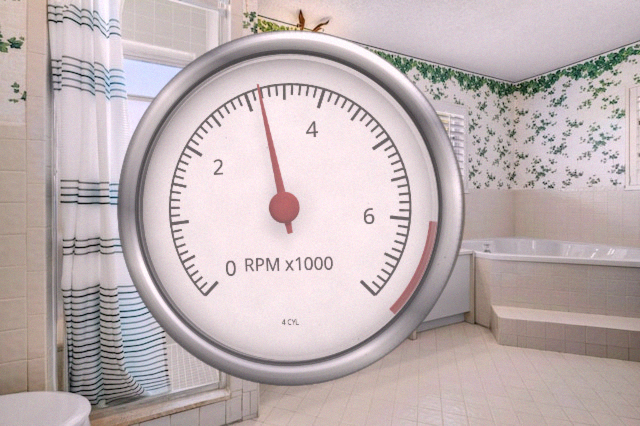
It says {"value": 3200, "unit": "rpm"}
